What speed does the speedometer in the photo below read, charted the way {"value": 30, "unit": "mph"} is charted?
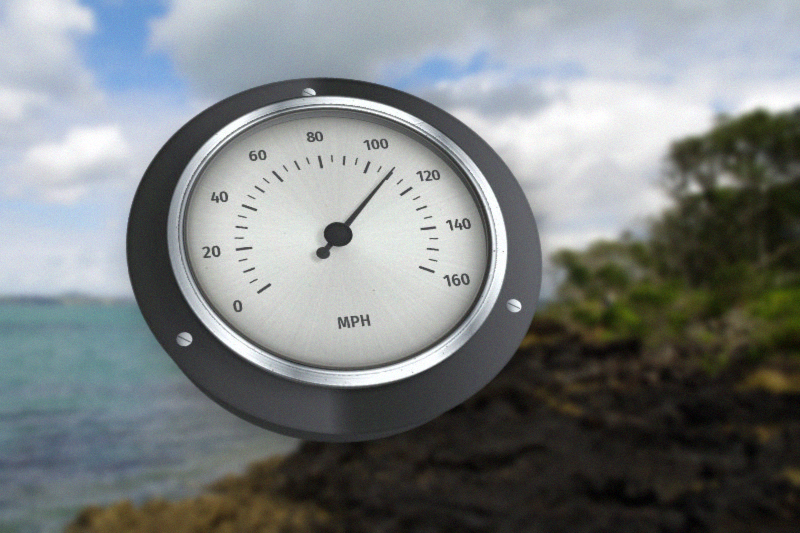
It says {"value": 110, "unit": "mph"}
